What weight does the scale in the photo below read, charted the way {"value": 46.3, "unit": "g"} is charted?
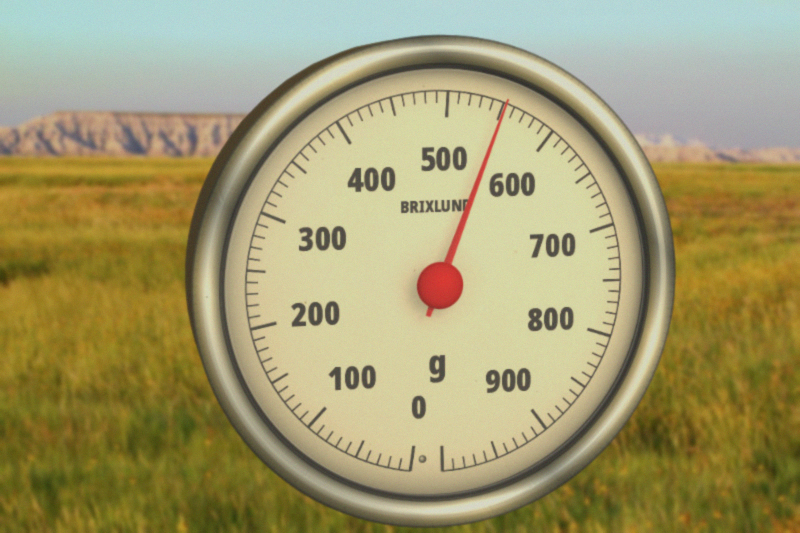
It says {"value": 550, "unit": "g"}
